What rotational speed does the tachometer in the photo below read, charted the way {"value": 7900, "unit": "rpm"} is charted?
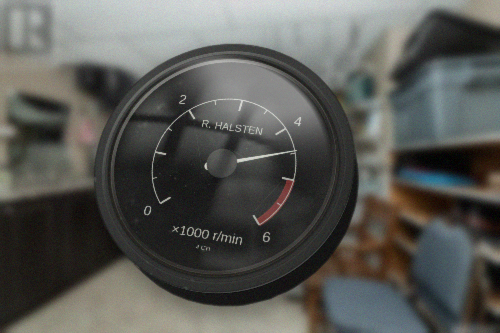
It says {"value": 4500, "unit": "rpm"}
